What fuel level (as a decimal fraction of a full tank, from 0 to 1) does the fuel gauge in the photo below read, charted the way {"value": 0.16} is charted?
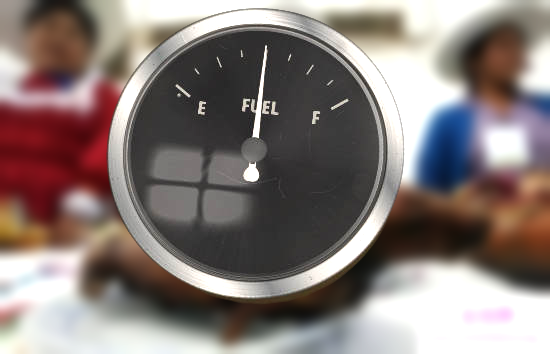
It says {"value": 0.5}
